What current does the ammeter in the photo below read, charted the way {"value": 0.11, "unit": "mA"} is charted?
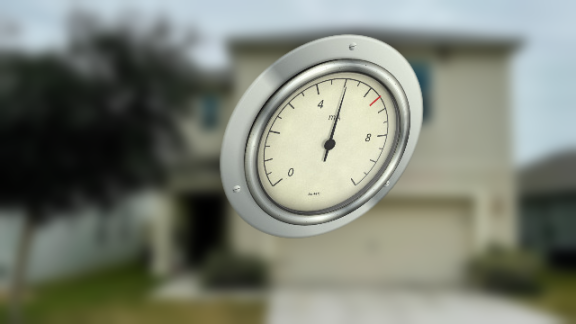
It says {"value": 5, "unit": "mA"}
